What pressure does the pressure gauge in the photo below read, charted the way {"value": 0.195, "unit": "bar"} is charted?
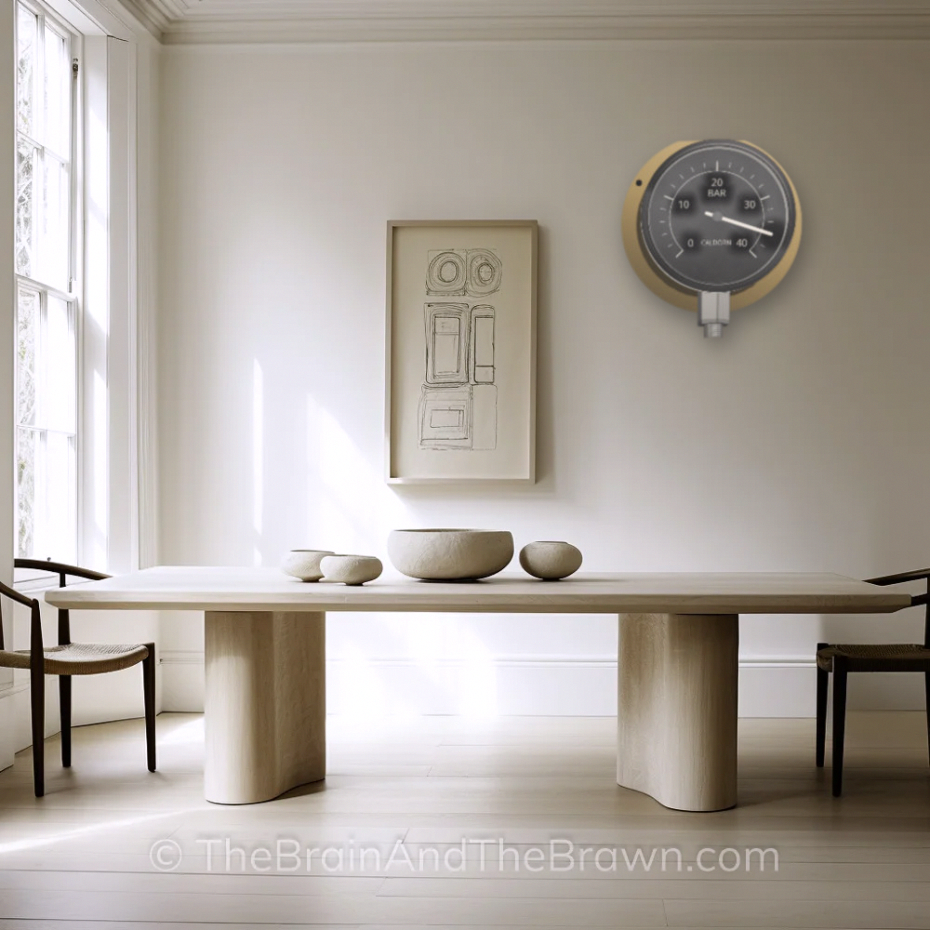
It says {"value": 36, "unit": "bar"}
